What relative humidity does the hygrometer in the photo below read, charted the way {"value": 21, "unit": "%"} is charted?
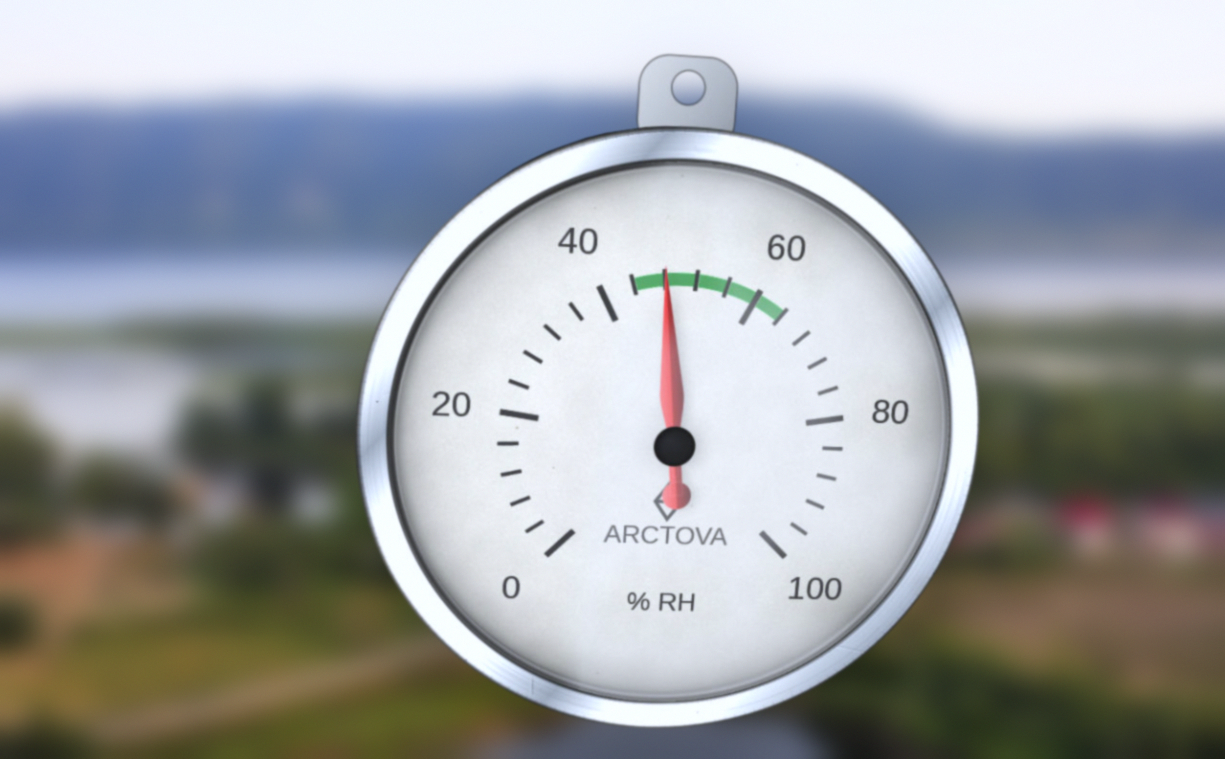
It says {"value": 48, "unit": "%"}
